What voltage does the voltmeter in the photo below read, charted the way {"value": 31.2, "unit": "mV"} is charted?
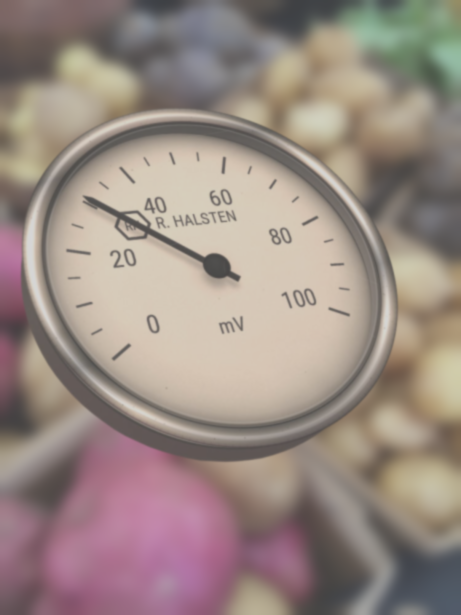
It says {"value": 30, "unit": "mV"}
